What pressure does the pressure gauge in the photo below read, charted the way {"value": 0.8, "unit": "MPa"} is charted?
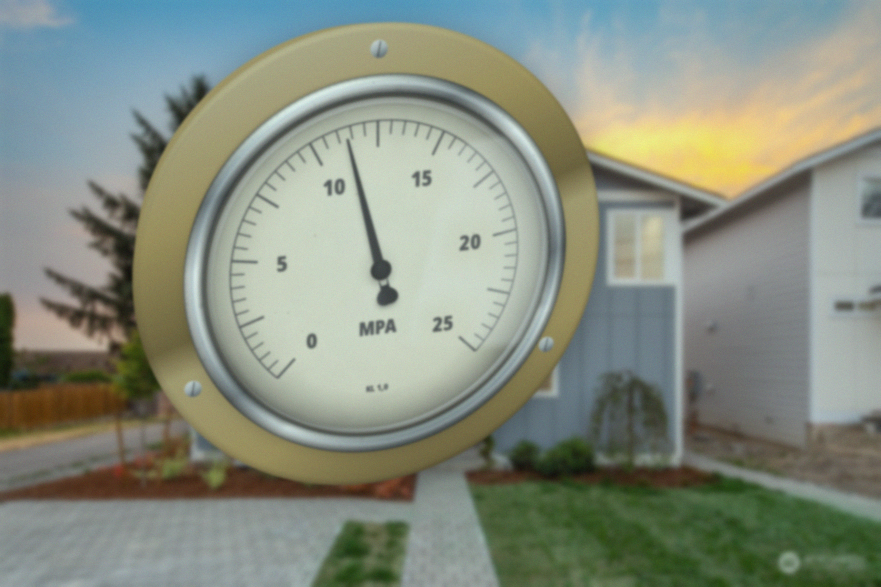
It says {"value": 11.25, "unit": "MPa"}
